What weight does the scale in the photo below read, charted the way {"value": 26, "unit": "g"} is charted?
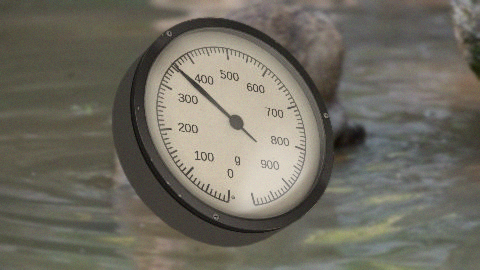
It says {"value": 350, "unit": "g"}
